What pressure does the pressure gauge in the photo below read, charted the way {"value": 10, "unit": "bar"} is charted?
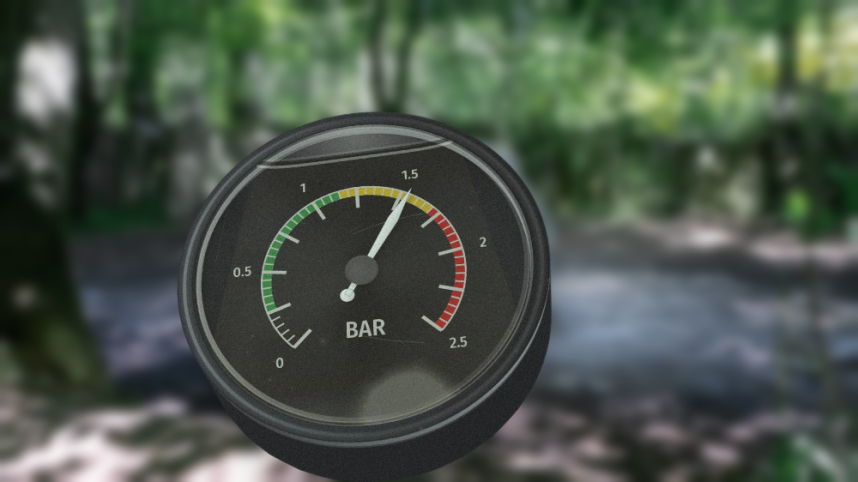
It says {"value": 1.55, "unit": "bar"}
